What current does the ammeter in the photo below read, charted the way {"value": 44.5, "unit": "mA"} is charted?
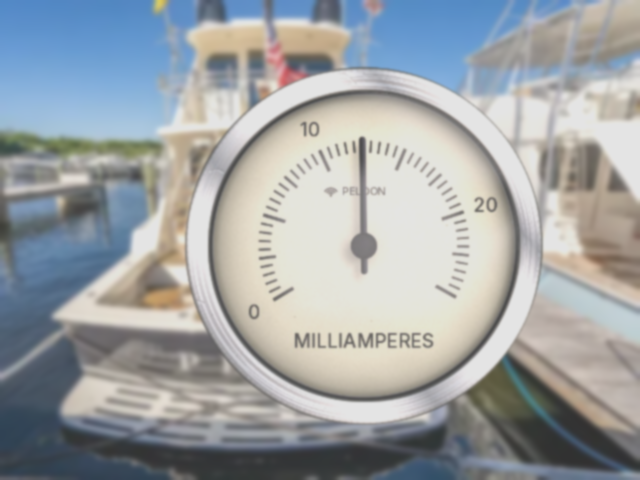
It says {"value": 12.5, "unit": "mA"}
